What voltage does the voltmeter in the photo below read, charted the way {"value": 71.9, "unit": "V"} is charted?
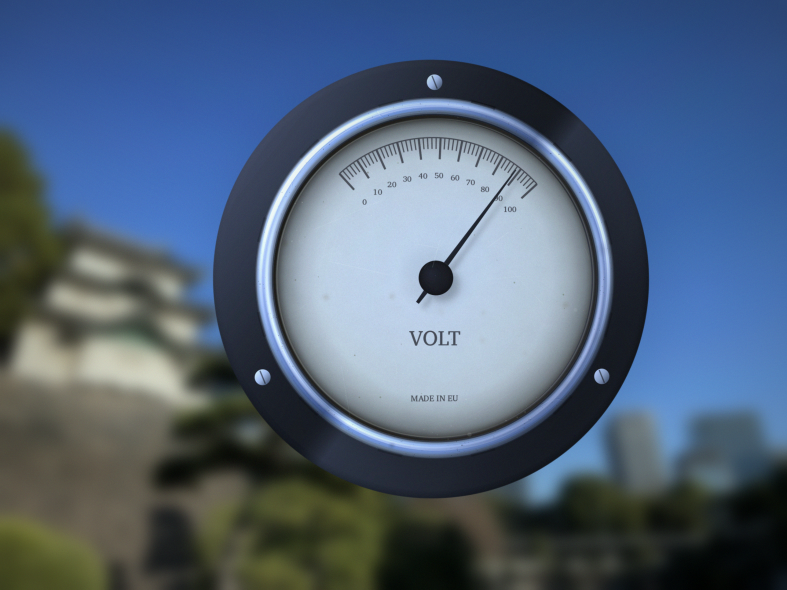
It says {"value": 88, "unit": "V"}
